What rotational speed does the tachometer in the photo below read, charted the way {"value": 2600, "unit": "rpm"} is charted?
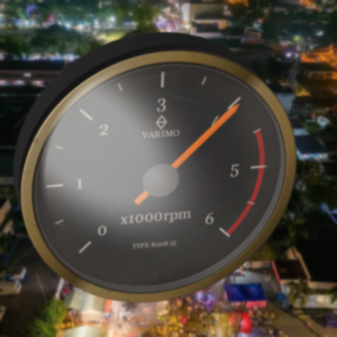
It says {"value": 4000, "unit": "rpm"}
